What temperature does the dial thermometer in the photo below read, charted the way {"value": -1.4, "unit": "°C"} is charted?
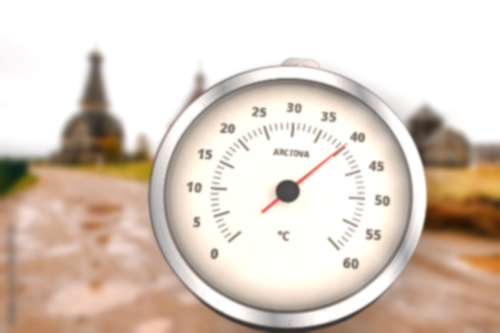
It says {"value": 40, "unit": "°C"}
